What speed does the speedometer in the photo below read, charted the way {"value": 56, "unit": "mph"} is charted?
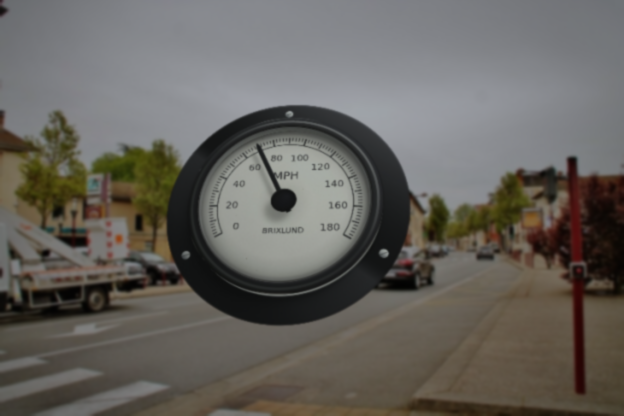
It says {"value": 70, "unit": "mph"}
